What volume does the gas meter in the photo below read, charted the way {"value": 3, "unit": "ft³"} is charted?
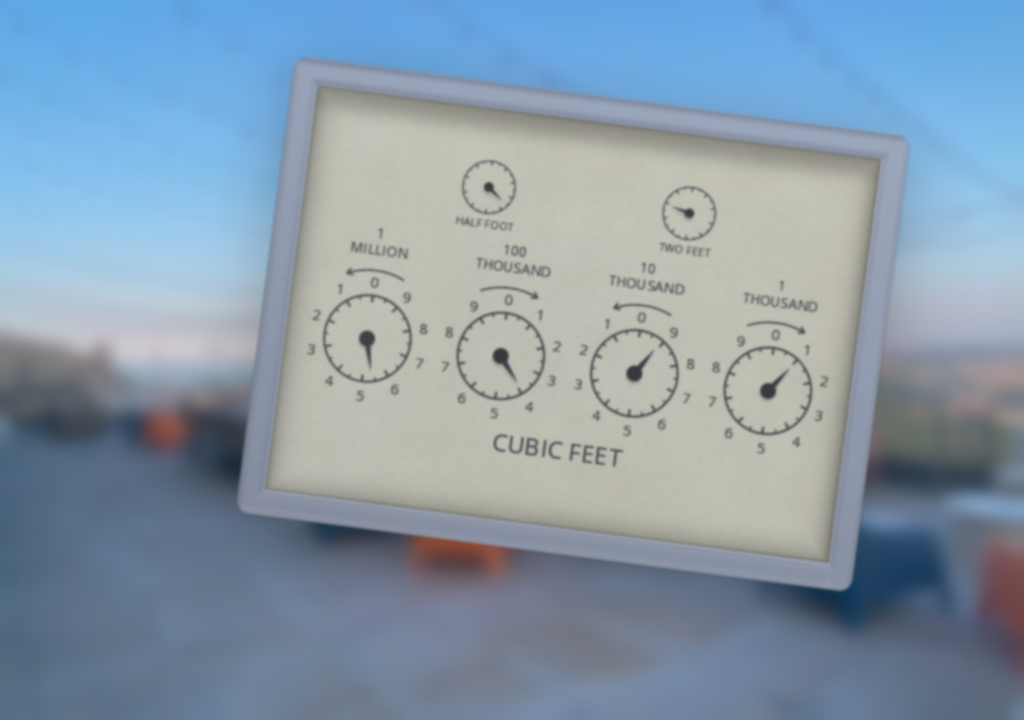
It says {"value": 539100, "unit": "ft³"}
